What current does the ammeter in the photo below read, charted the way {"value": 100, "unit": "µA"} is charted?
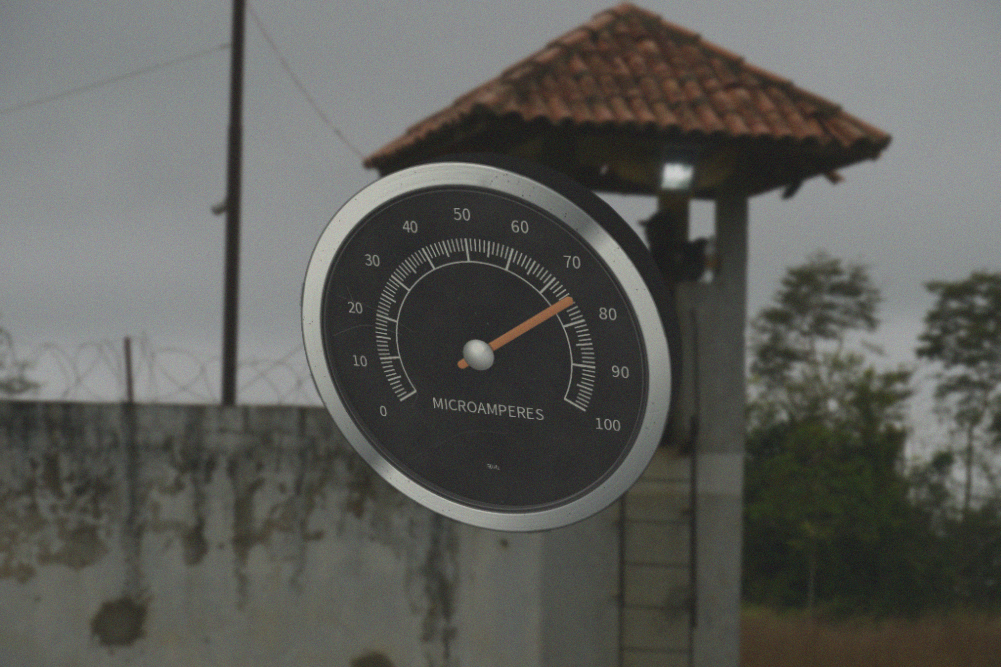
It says {"value": 75, "unit": "µA"}
